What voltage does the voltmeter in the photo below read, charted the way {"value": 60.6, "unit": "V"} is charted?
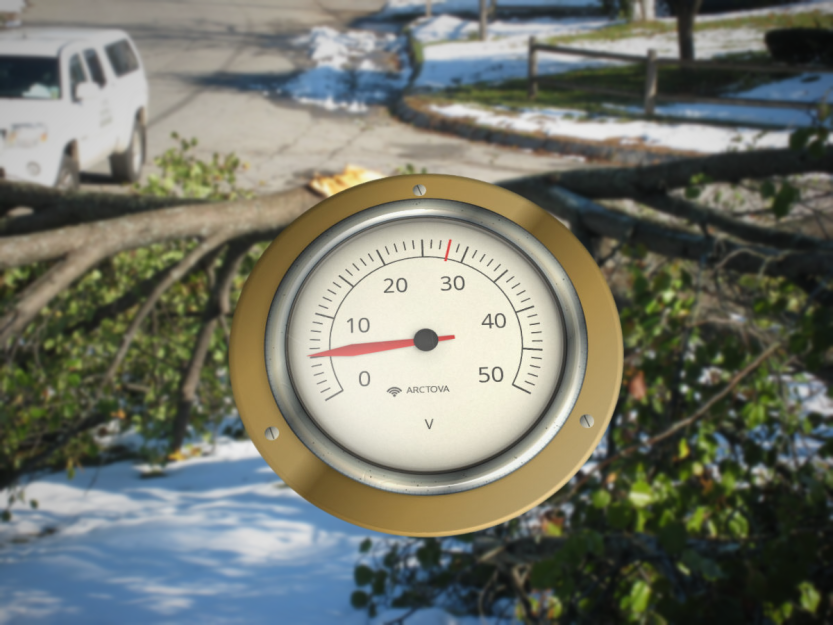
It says {"value": 5, "unit": "V"}
